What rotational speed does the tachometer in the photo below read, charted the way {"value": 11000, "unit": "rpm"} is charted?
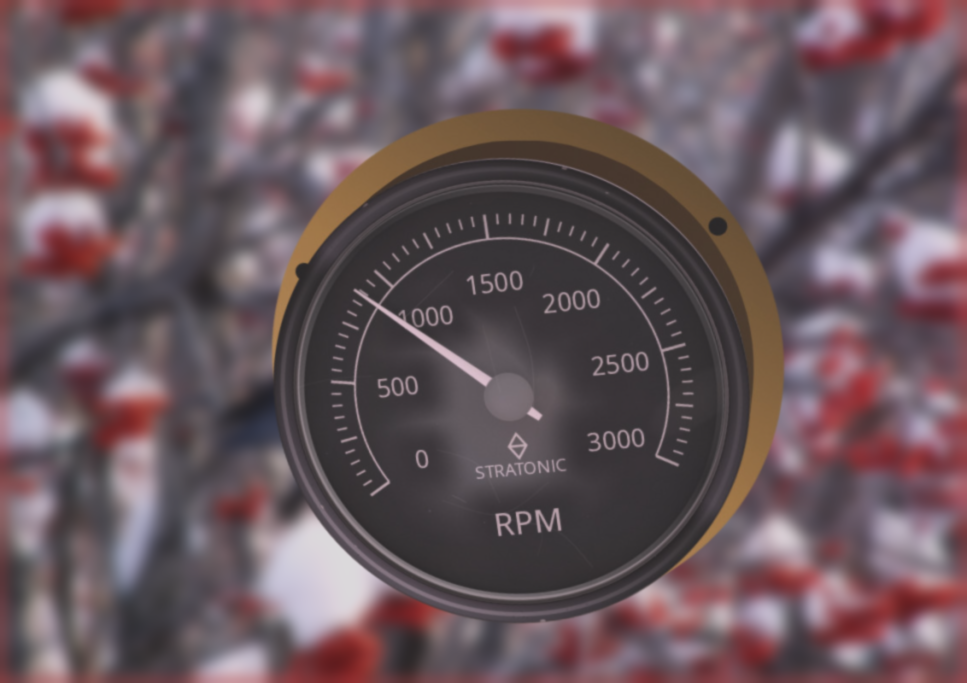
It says {"value": 900, "unit": "rpm"}
